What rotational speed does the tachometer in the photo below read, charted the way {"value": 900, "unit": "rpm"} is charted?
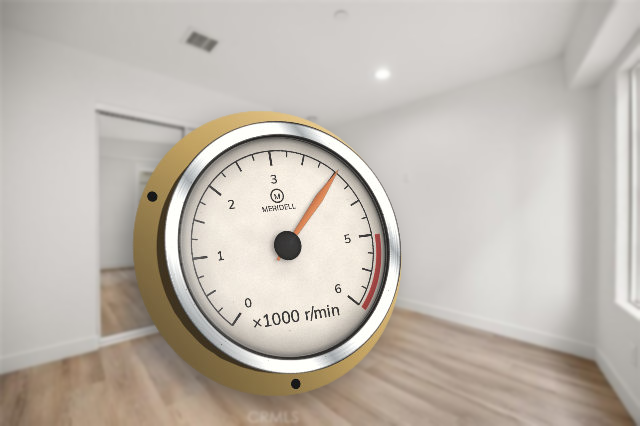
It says {"value": 4000, "unit": "rpm"}
